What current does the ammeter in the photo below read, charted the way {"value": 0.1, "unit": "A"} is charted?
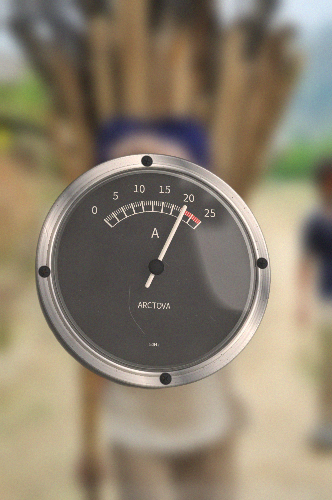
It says {"value": 20, "unit": "A"}
